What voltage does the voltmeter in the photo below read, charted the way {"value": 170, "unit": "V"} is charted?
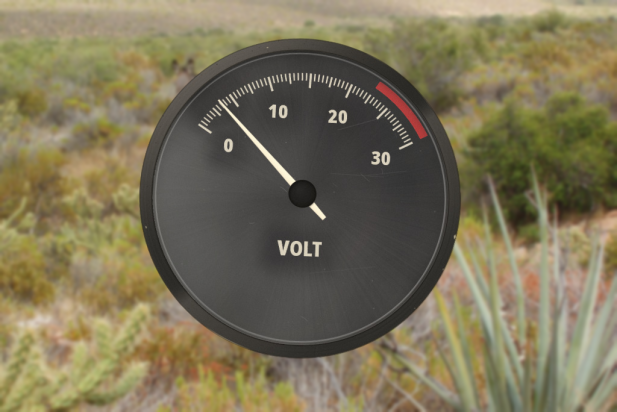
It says {"value": 3.5, "unit": "V"}
